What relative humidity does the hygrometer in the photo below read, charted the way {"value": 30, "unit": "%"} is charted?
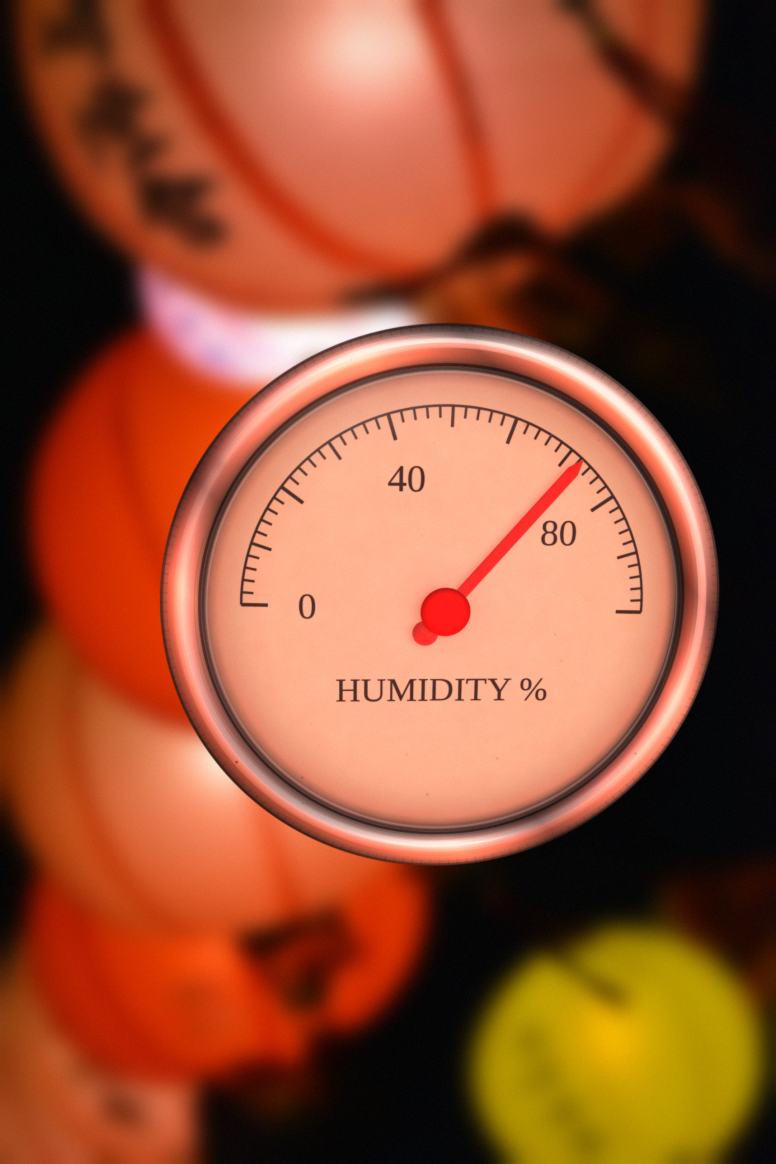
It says {"value": 72, "unit": "%"}
